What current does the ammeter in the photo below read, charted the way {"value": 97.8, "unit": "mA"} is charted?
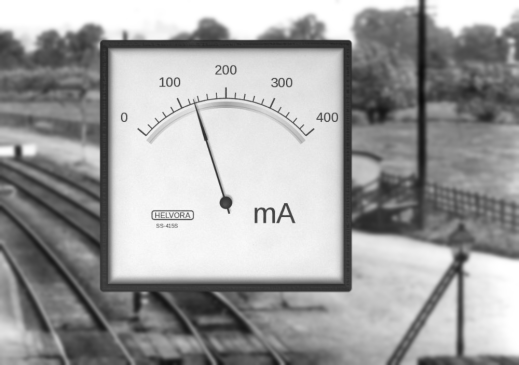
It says {"value": 130, "unit": "mA"}
